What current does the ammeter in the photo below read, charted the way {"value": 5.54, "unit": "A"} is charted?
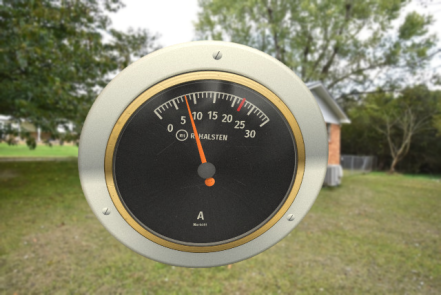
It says {"value": 8, "unit": "A"}
